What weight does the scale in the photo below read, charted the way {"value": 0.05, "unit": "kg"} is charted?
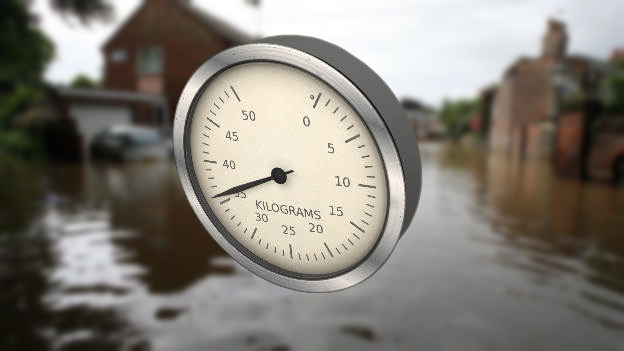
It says {"value": 36, "unit": "kg"}
